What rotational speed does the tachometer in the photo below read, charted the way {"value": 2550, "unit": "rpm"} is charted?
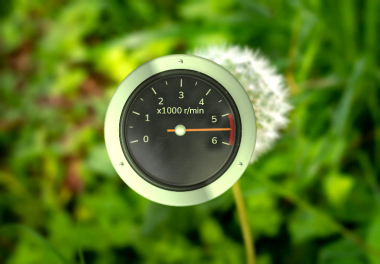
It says {"value": 5500, "unit": "rpm"}
